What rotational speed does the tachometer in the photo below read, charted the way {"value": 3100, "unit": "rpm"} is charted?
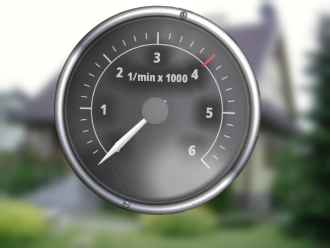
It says {"value": 0, "unit": "rpm"}
